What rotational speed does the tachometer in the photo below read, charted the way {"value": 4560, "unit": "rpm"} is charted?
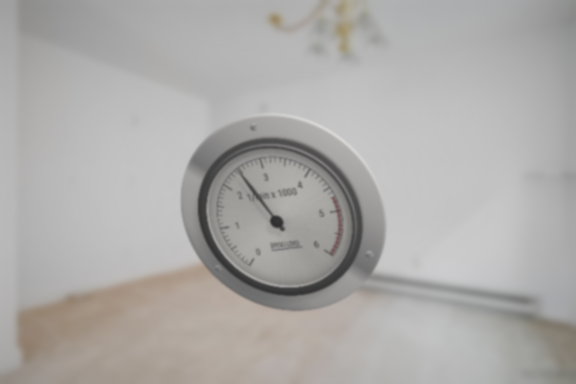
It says {"value": 2500, "unit": "rpm"}
